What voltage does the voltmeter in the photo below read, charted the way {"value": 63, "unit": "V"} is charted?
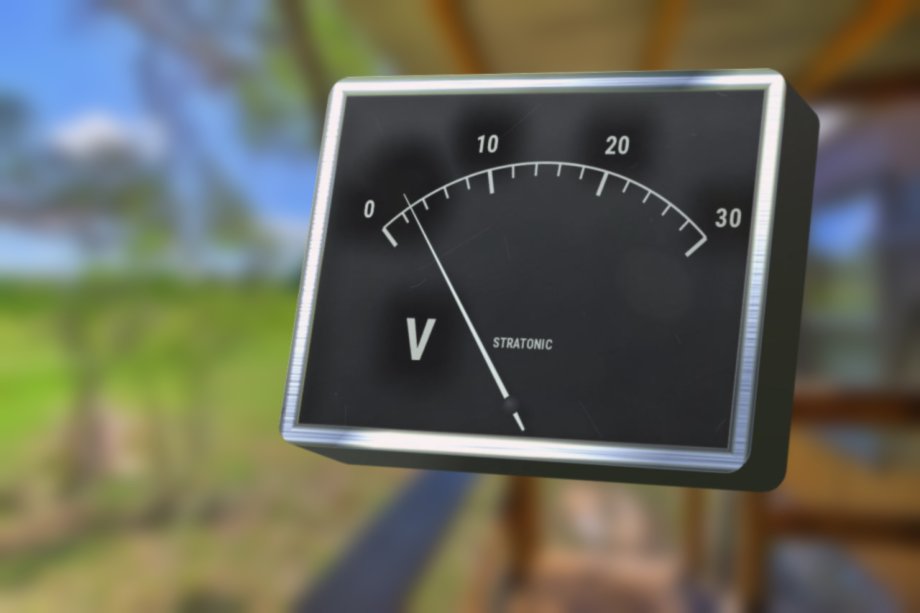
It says {"value": 3, "unit": "V"}
